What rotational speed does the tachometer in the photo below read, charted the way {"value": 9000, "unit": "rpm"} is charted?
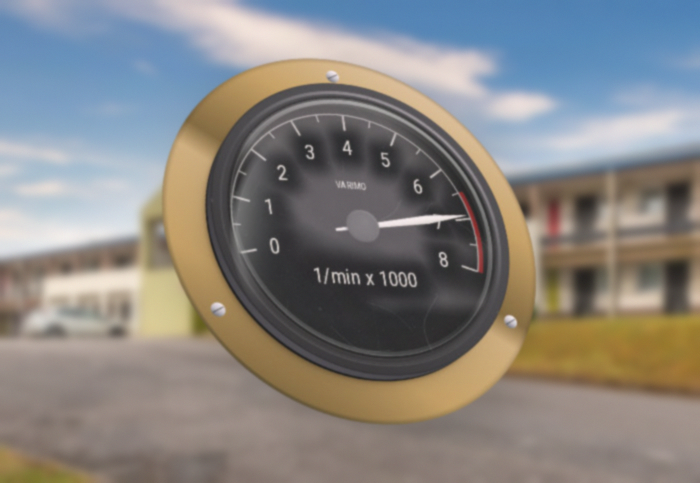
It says {"value": 7000, "unit": "rpm"}
